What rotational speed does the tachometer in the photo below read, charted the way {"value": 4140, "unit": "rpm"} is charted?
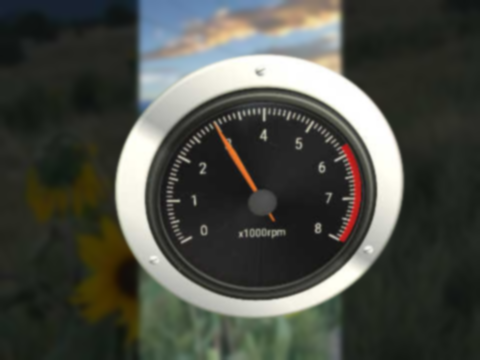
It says {"value": 3000, "unit": "rpm"}
